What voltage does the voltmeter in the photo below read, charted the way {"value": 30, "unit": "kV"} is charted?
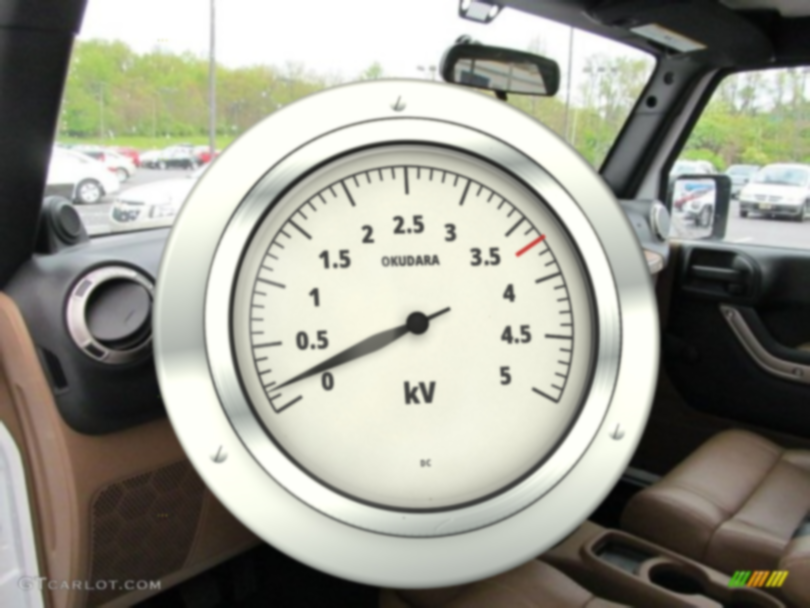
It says {"value": 0.15, "unit": "kV"}
